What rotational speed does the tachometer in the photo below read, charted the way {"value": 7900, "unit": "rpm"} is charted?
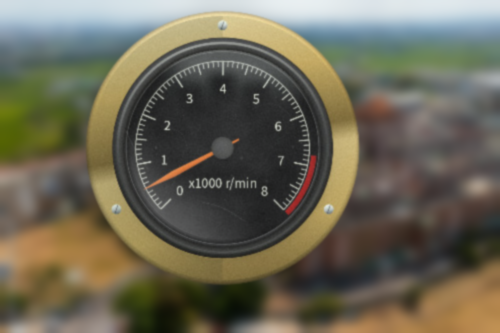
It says {"value": 500, "unit": "rpm"}
